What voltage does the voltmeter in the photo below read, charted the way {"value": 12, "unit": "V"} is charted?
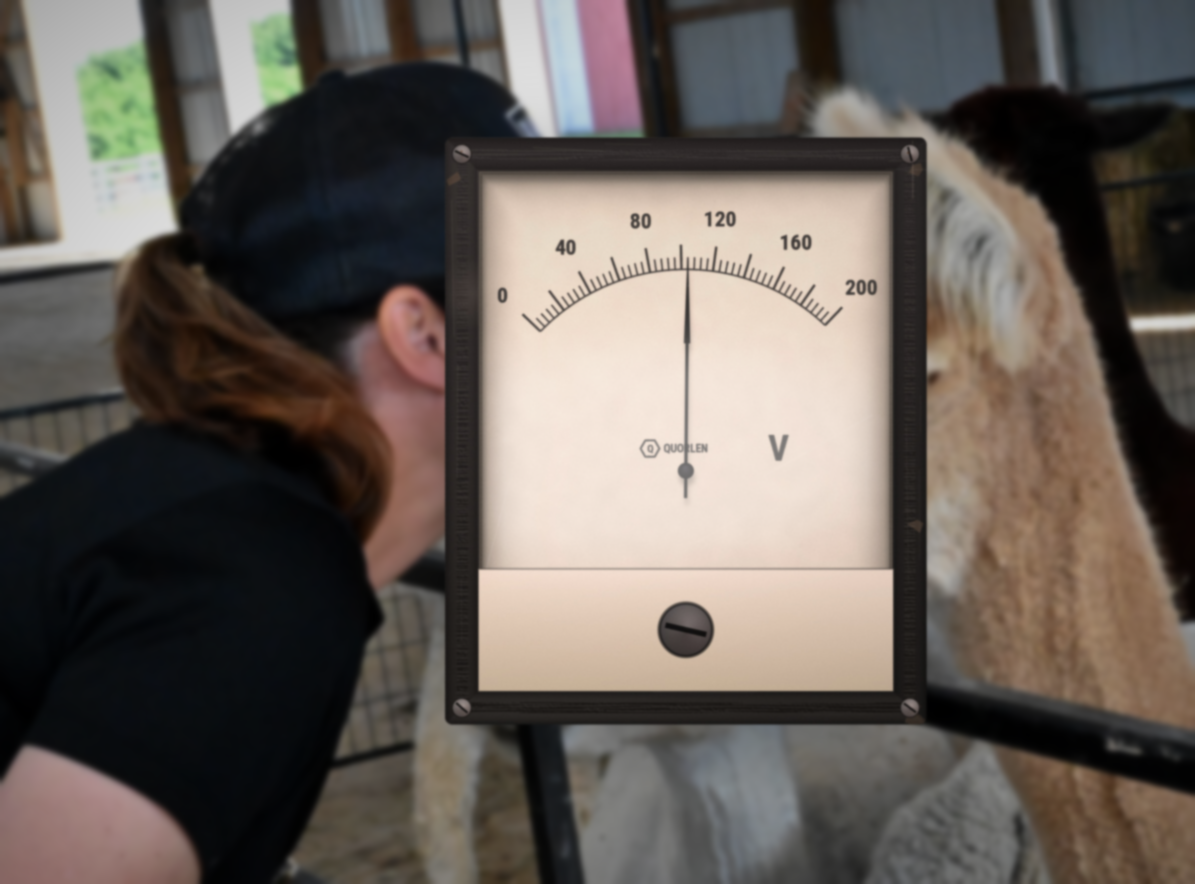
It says {"value": 104, "unit": "V"}
